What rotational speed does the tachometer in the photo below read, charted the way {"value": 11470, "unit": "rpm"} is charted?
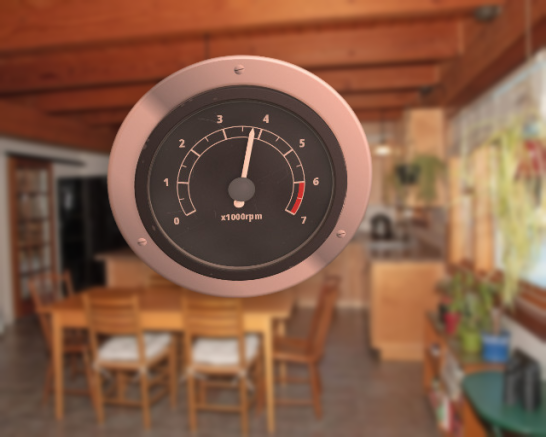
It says {"value": 3750, "unit": "rpm"}
